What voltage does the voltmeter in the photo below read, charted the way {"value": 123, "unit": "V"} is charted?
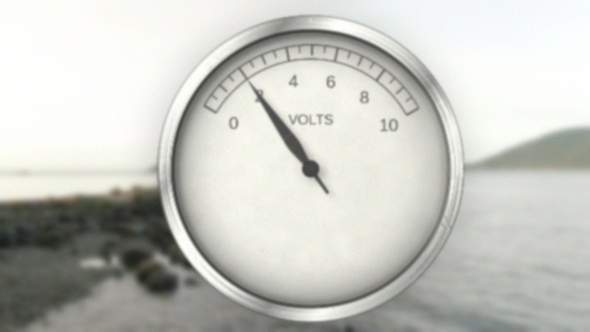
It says {"value": 2, "unit": "V"}
